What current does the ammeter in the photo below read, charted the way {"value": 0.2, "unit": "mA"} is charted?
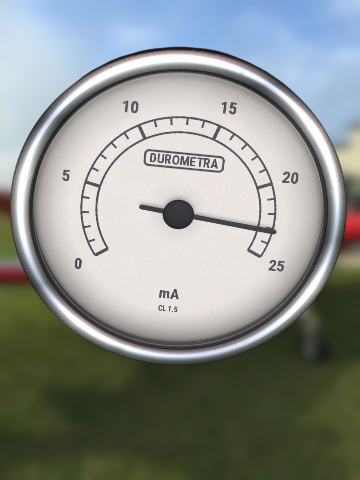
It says {"value": 23, "unit": "mA"}
